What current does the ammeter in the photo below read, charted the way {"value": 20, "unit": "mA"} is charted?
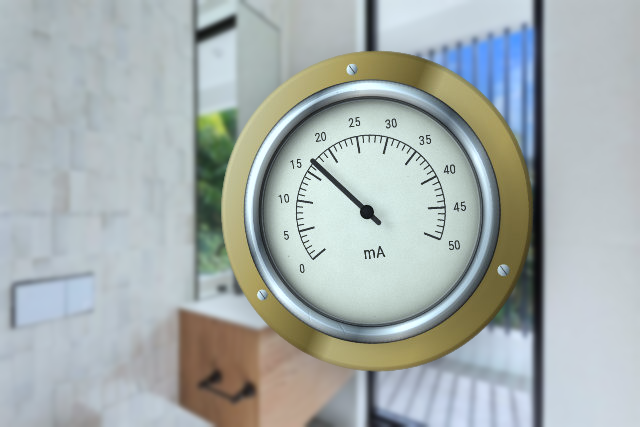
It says {"value": 17, "unit": "mA"}
